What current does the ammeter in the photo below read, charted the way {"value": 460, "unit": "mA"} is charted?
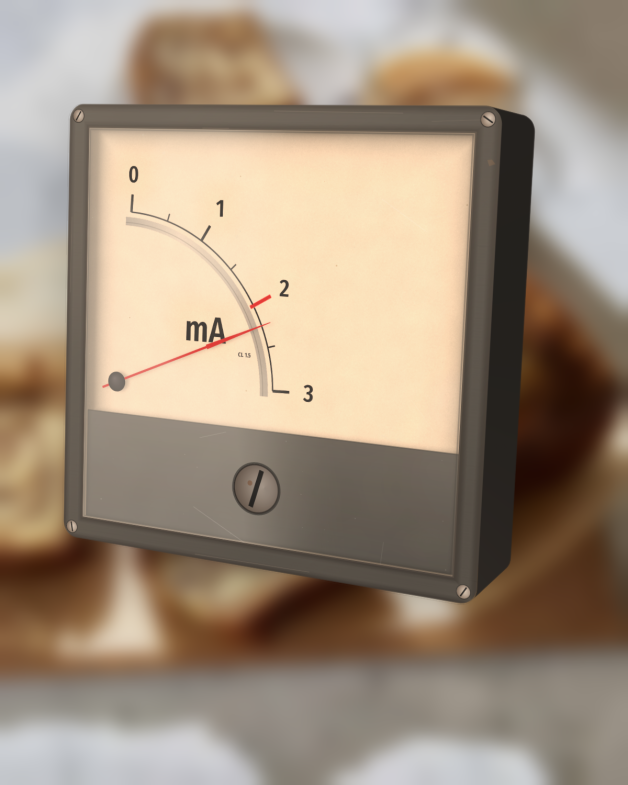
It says {"value": 2.25, "unit": "mA"}
